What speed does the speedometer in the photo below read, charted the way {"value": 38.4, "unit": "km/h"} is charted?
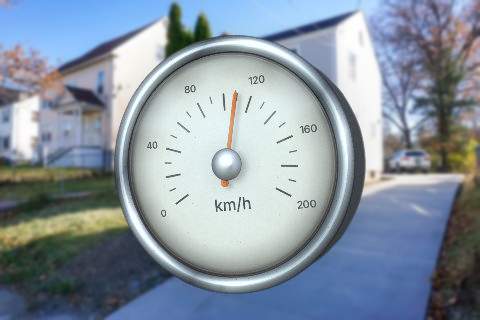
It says {"value": 110, "unit": "km/h"}
